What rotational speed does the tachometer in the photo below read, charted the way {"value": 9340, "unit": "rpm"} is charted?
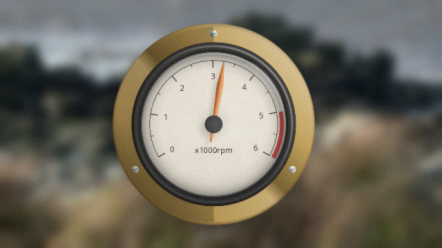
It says {"value": 3250, "unit": "rpm"}
